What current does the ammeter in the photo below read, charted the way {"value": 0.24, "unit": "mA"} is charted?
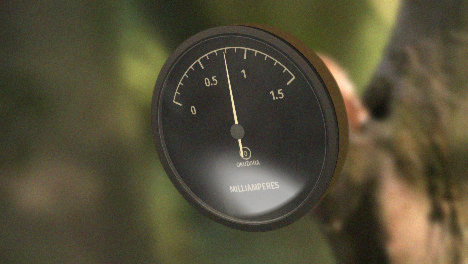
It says {"value": 0.8, "unit": "mA"}
